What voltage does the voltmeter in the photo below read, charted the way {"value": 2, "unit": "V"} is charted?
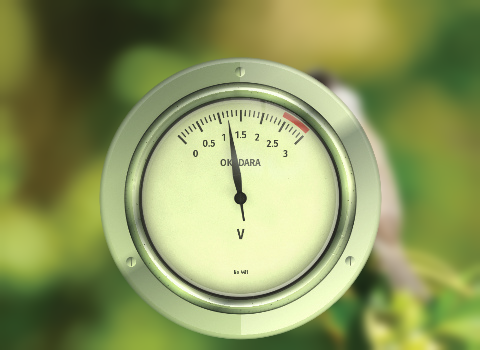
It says {"value": 1.2, "unit": "V"}
